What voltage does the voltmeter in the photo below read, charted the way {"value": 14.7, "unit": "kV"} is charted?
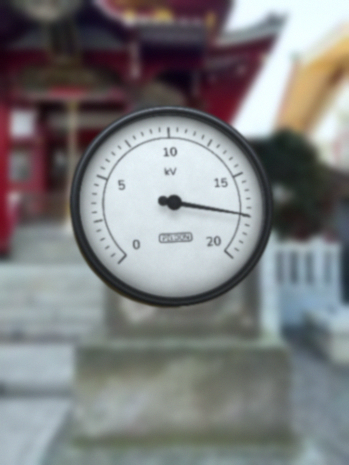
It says {"value": 17.5, "unit": "kV"}
